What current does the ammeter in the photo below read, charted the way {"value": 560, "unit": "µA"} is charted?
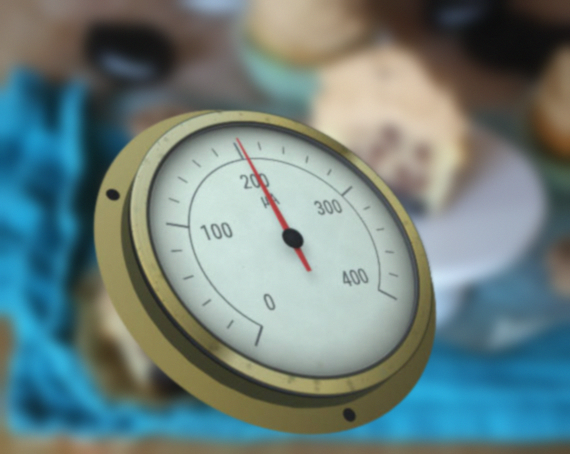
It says {"value": 200, "unit": "µA"}
